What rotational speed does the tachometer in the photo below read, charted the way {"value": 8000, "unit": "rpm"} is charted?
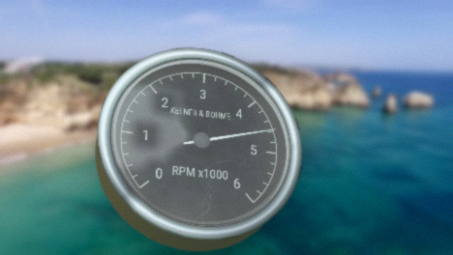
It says {"value": 4600, "unit": "rpm"}
